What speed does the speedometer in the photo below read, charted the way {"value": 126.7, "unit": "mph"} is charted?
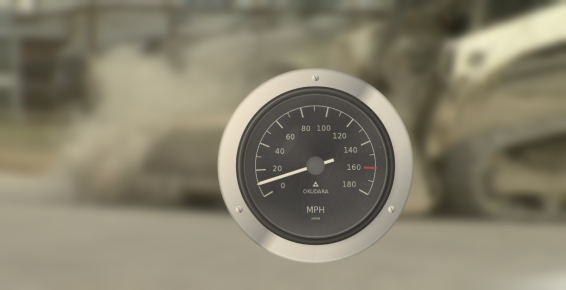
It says {"value": 10, "unit": "mph"}
